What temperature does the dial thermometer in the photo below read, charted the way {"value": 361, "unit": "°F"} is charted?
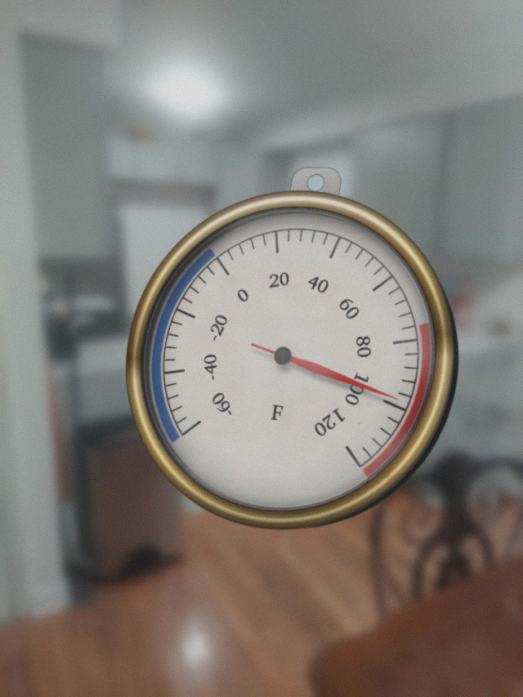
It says {"value": 98, "unit": "°F"}
